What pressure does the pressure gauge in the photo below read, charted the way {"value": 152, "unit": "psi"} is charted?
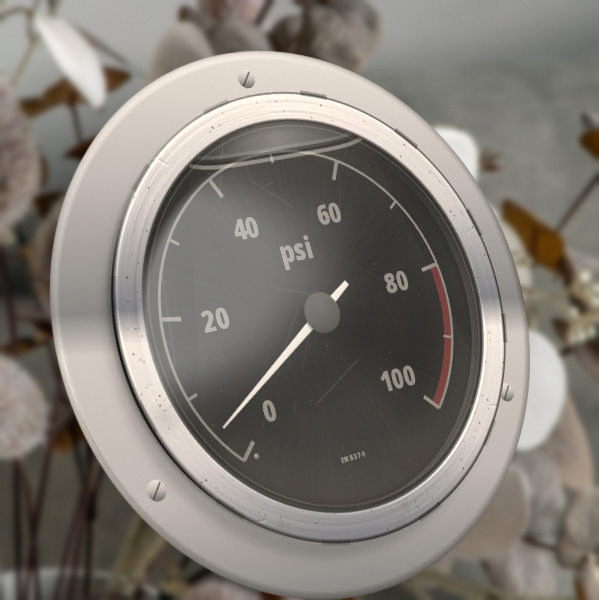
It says {"value": 5, "unit": "psi"}
